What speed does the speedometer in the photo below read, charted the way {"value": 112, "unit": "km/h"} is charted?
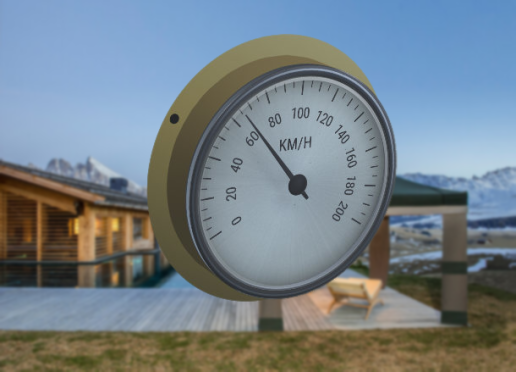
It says {"value": 65, "unit": "km/h"}
